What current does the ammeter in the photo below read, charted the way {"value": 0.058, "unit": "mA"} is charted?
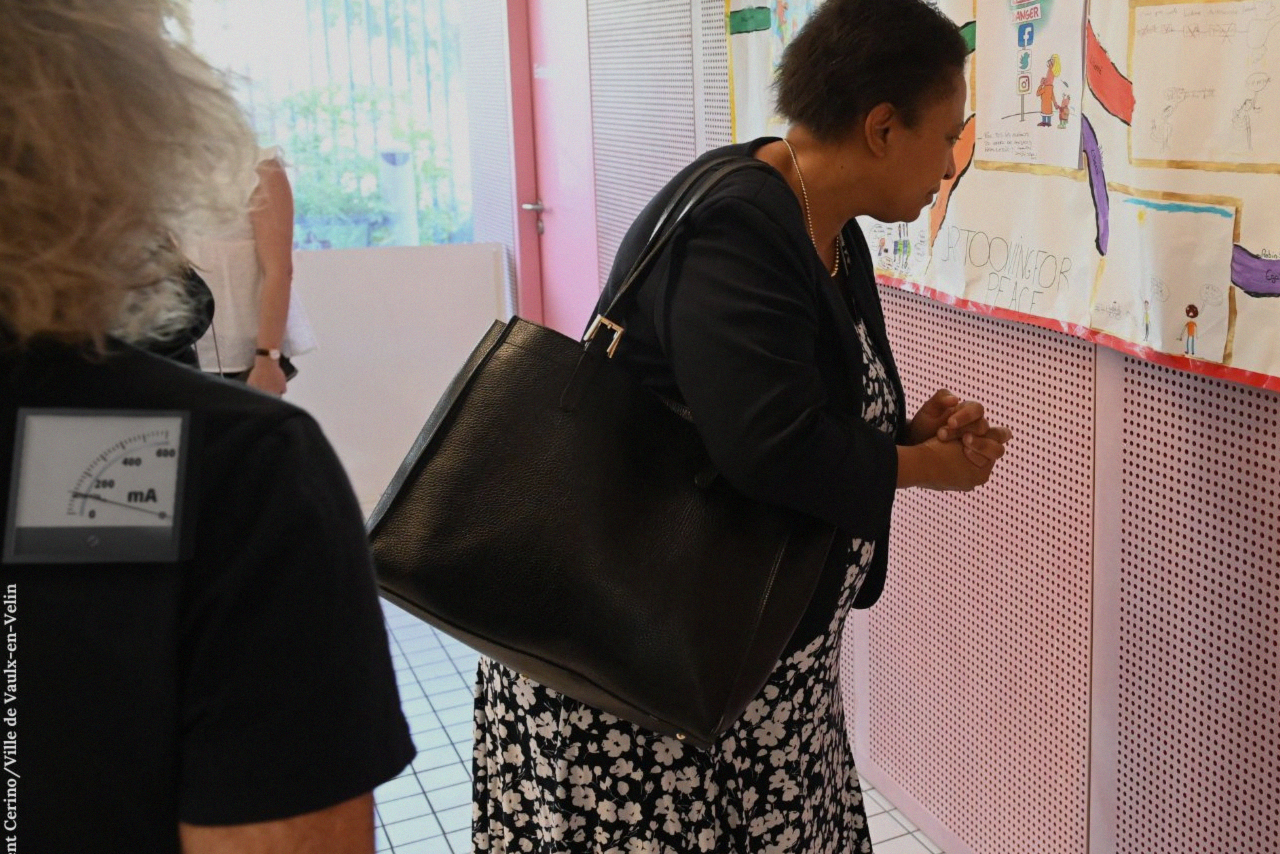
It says {"value": 100, "unit": "mA"}
